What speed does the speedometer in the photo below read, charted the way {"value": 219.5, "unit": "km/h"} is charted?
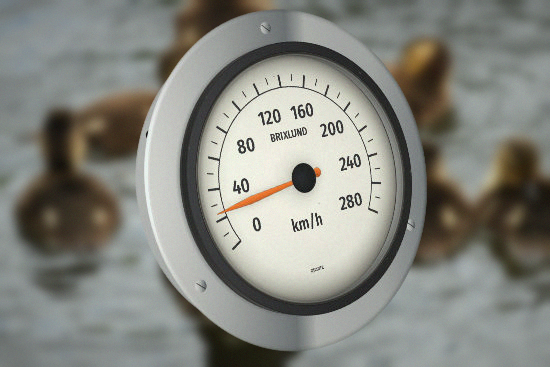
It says {"value": 25, "unit": "km/h"}
